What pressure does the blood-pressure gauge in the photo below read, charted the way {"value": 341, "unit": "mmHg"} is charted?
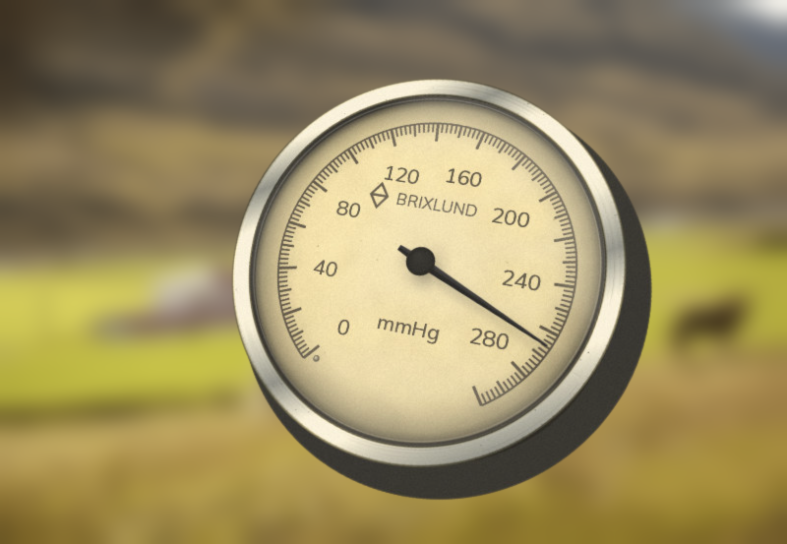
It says {"value": 266, "unit": "mmHg"}
